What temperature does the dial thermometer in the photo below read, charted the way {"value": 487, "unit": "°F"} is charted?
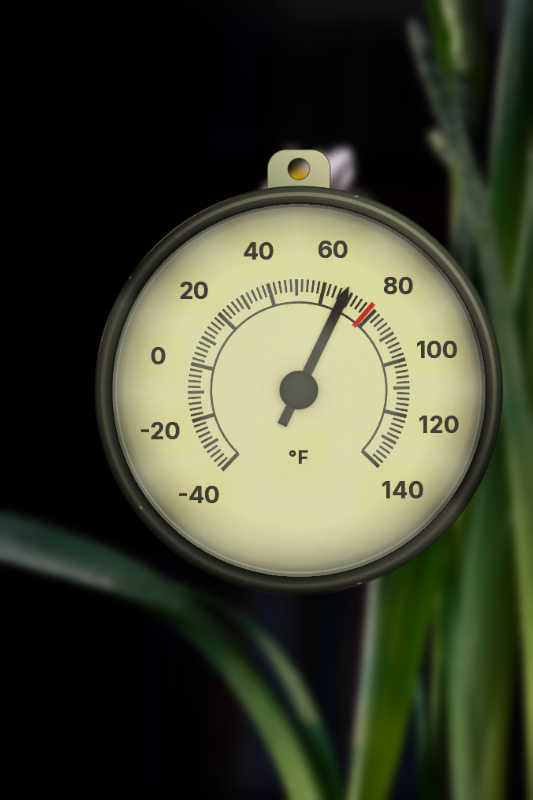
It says {"value": 68, "unit": "°F"}
